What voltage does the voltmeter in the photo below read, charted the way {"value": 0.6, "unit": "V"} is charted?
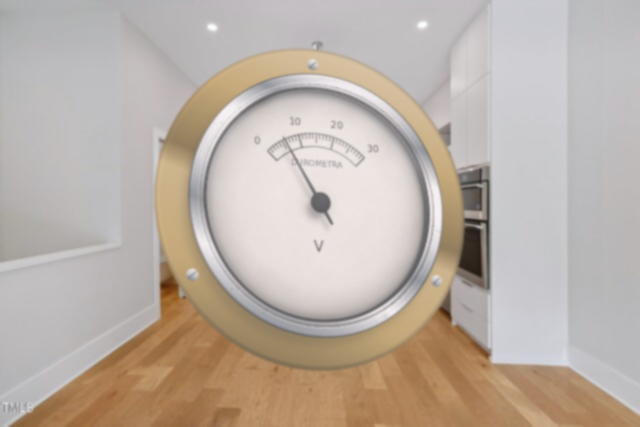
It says {"value": 5, "unit": "V"}
